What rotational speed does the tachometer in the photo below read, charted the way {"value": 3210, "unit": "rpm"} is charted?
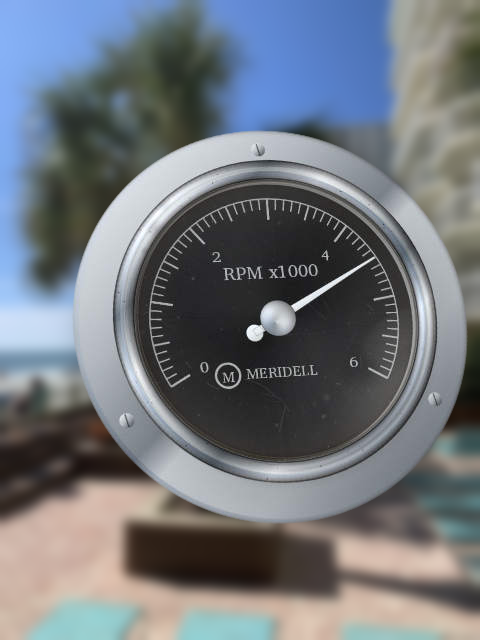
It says {"value": 4500, "unit": "rpm"}
